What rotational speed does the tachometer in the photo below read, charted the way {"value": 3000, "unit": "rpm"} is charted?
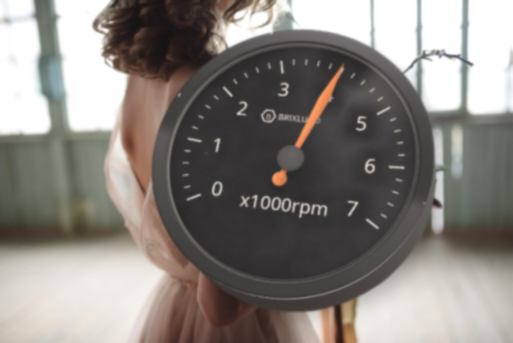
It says {"value": 4000, "unit": "rpm"}
